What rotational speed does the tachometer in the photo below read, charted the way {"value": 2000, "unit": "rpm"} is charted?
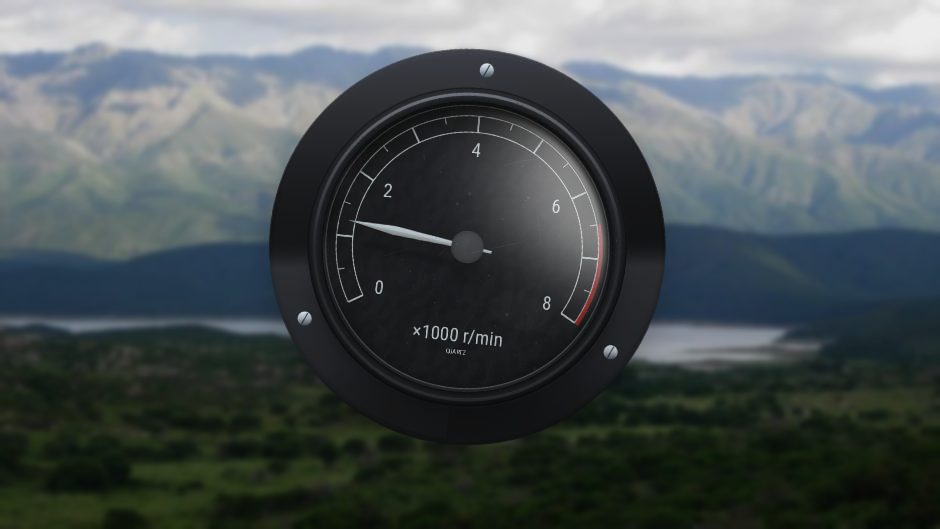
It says {"value": 1250, "unit": "rpm"}
